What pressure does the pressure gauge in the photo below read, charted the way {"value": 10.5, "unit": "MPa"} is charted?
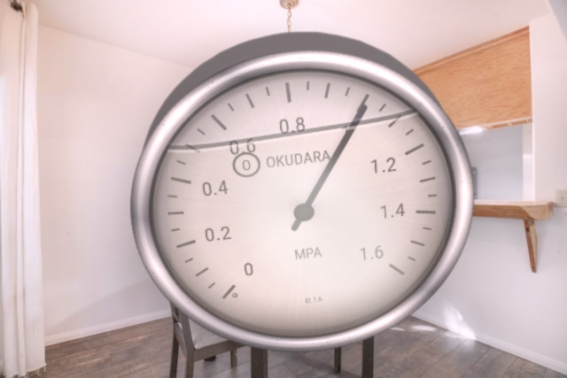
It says {"value": 1, "unit": "MPa"}
